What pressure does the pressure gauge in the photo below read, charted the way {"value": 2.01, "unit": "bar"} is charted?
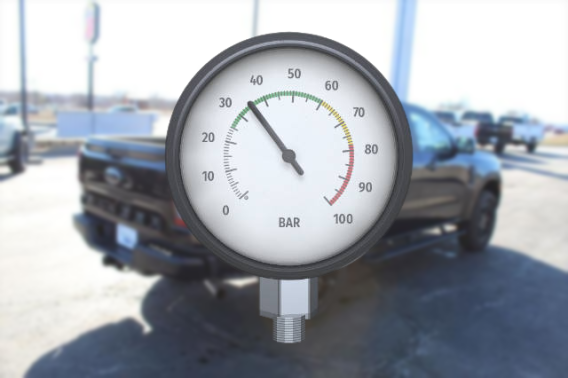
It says {"value": 35, "unit": "bar"}
